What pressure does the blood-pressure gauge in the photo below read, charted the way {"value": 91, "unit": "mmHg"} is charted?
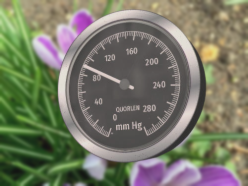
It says {"value": 90, "unit": "mmHg"}
